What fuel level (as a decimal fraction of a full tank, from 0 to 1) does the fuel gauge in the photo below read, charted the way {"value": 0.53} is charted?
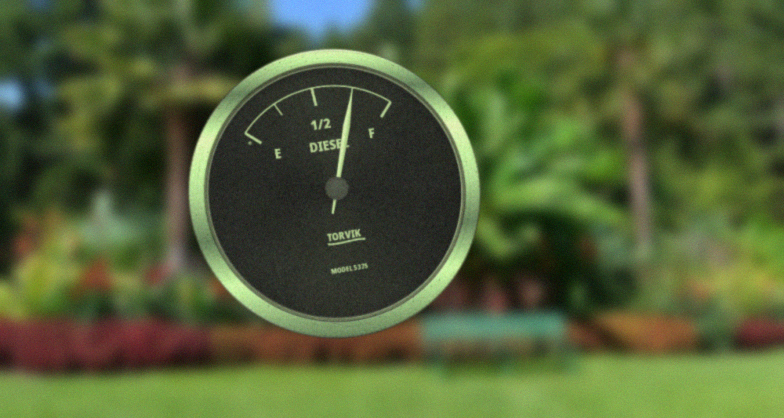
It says {"value": 0.75}
